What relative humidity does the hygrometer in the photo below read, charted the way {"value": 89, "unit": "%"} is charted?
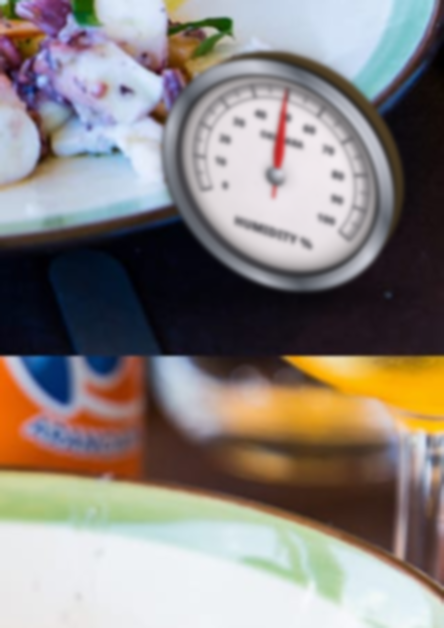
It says {"value": 50, "unit": "%"}
